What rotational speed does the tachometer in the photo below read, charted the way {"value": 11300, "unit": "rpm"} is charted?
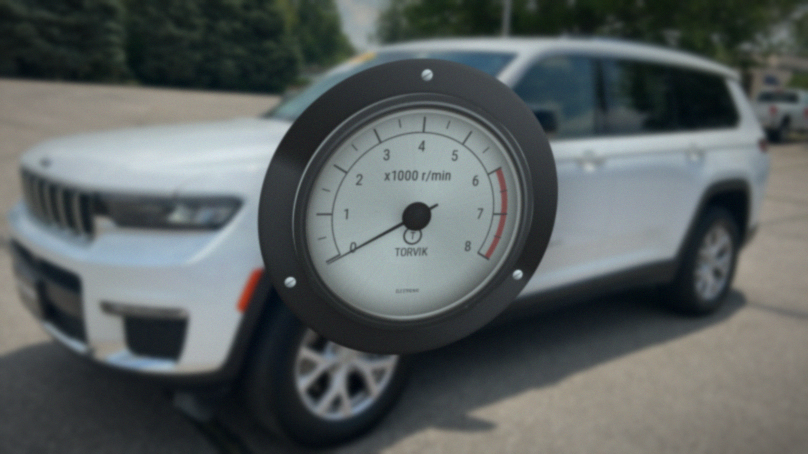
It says {"value": 0, "unit": "rpm"}
